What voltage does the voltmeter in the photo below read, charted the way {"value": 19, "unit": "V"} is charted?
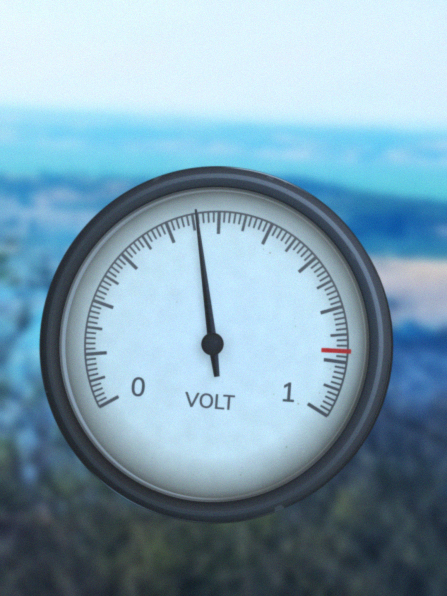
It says {"value": 0.46, "unit": "V"}
